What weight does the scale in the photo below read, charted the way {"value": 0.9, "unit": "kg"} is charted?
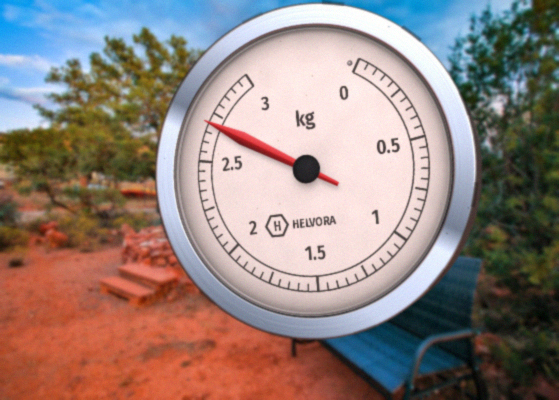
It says {"value": 2.7, "unit": "kg"}
